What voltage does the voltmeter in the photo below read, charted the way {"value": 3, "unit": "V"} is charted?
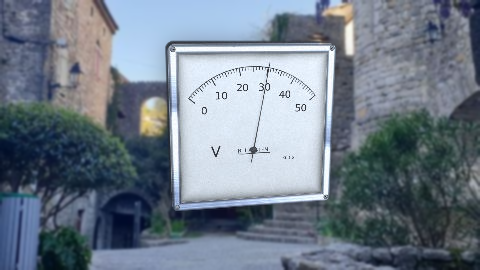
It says {"value": 30, "unit": "V"}
